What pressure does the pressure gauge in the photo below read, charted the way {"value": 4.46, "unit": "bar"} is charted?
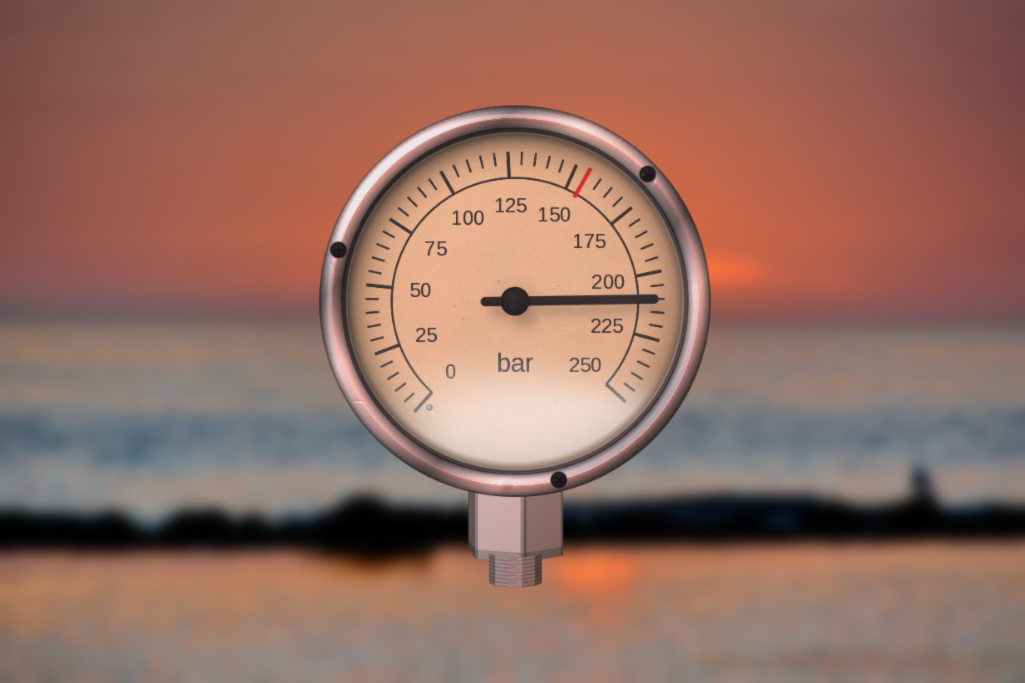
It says {"value": 210, "unit": "bar"}
